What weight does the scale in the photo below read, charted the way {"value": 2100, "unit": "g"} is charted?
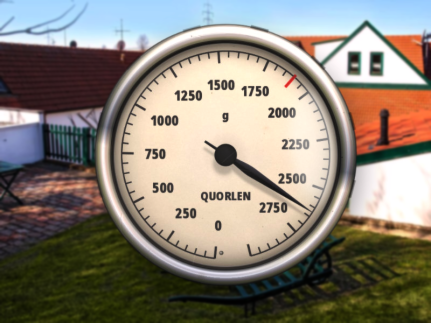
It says {"value": 2625, "unit": "g"}
